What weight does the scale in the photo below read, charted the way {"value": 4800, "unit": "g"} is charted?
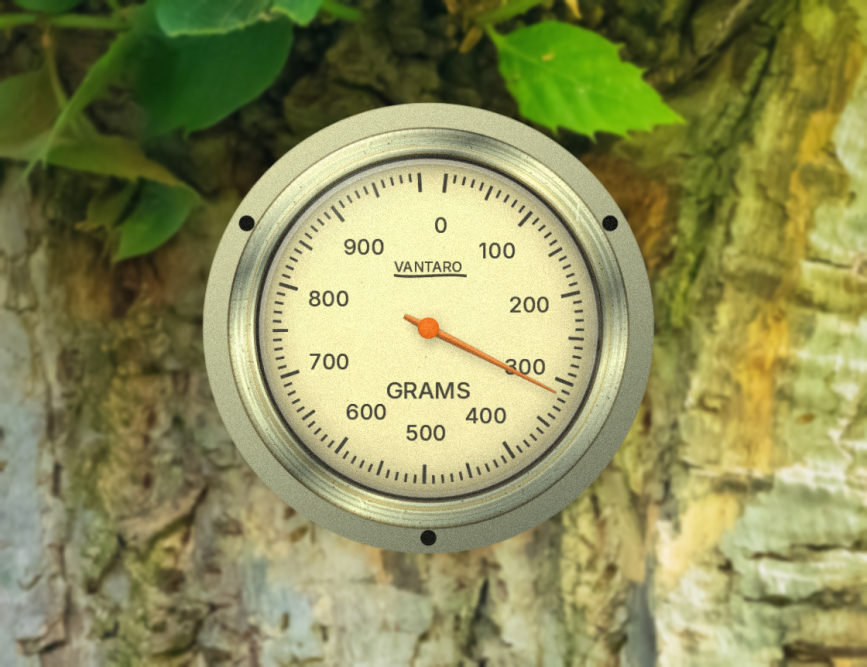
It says {"value": 315, "unit": "g"}
